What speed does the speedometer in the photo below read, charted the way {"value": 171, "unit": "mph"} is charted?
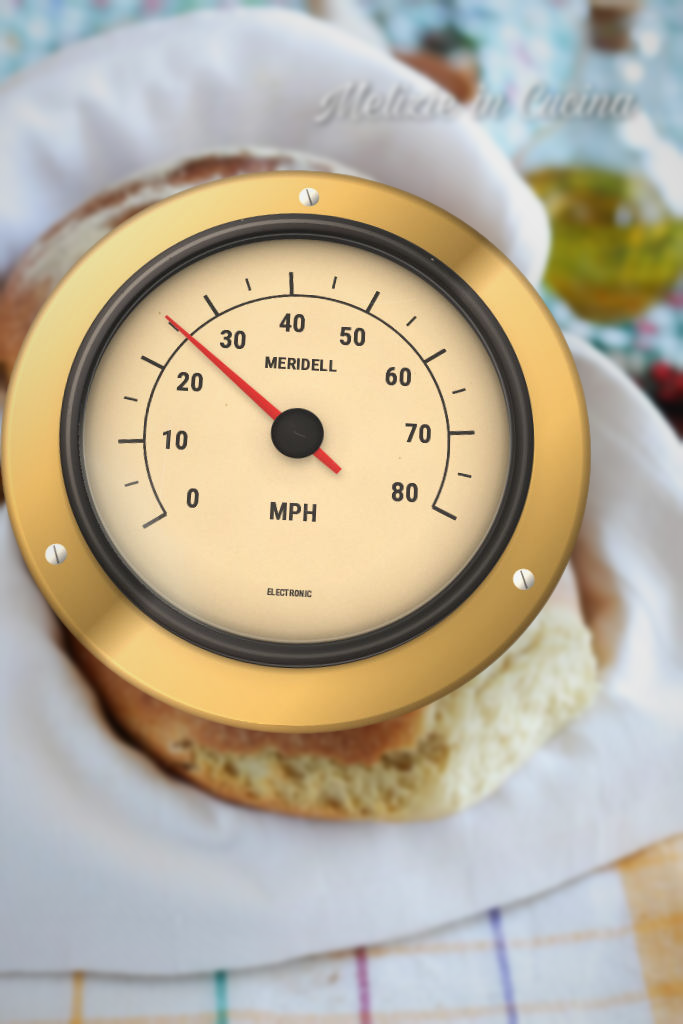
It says {"value": 25, "unit": "mph"}
